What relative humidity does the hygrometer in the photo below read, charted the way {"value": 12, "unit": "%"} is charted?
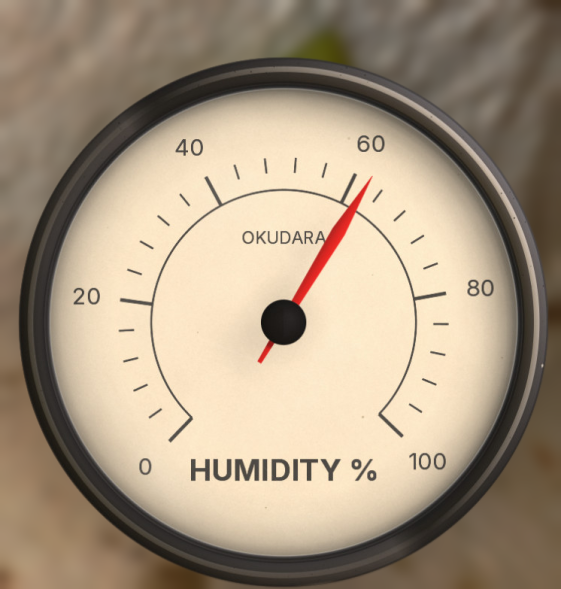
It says {"value": 62, "unit": "%"}
